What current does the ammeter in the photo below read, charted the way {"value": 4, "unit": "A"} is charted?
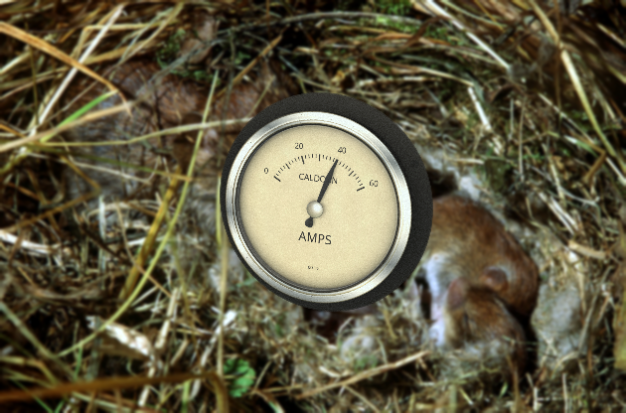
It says {"value": 40, "unit": "A"}
